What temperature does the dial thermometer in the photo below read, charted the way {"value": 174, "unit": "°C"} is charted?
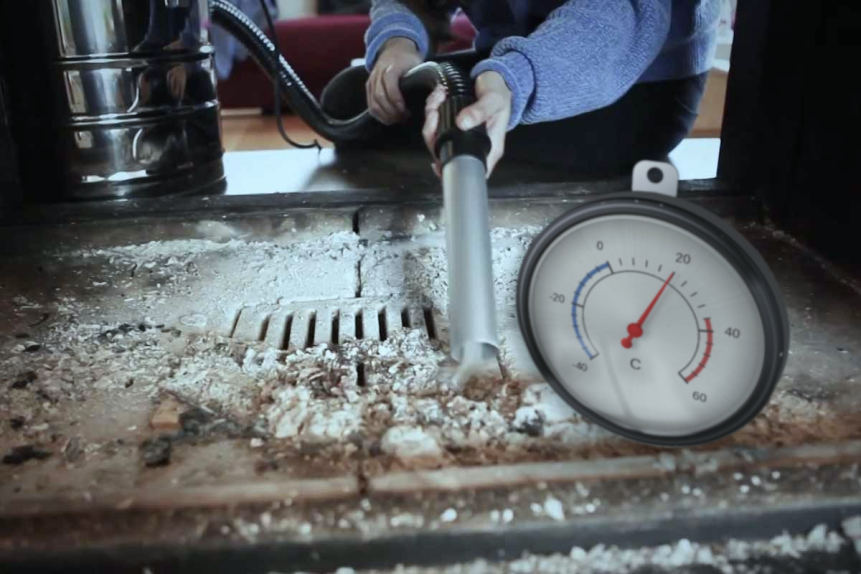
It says {"value": 20, "unit": "°C"}
